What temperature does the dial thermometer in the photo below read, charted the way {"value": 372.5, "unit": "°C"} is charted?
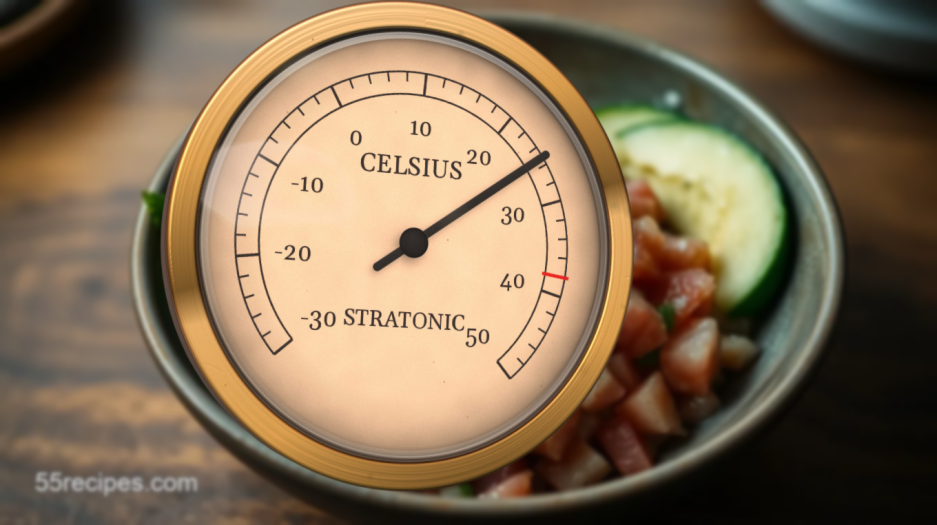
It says {"value": 25, "unit": "°C"}
